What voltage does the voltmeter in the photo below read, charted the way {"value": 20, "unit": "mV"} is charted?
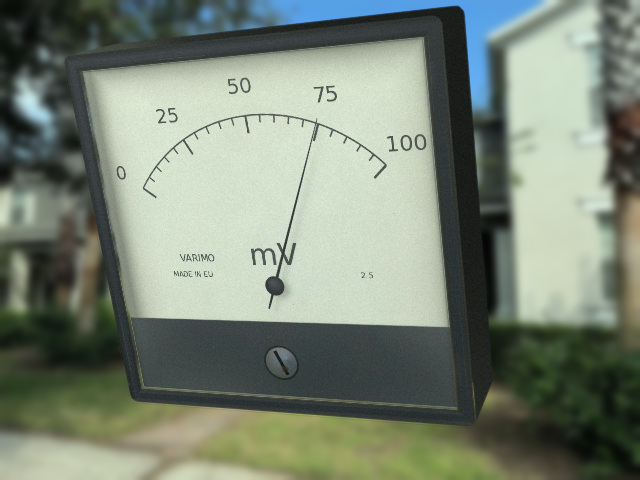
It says {"value": 75, "unit": "mV"}
